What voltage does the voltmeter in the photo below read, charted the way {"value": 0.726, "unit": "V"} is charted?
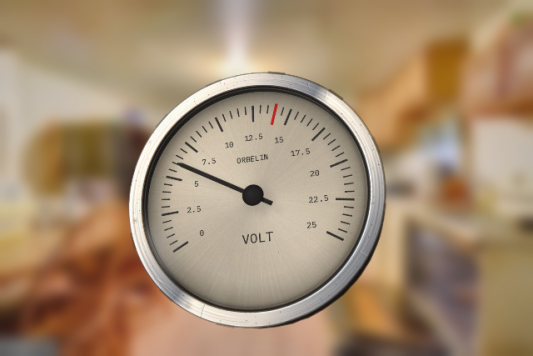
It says {"value": 6, "unit": "V"}
